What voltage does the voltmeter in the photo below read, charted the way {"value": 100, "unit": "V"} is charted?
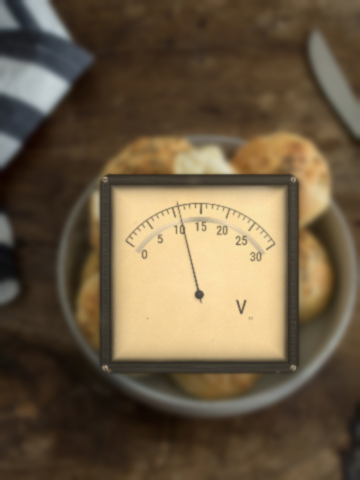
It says {"value": 11, "unit": "V"}
